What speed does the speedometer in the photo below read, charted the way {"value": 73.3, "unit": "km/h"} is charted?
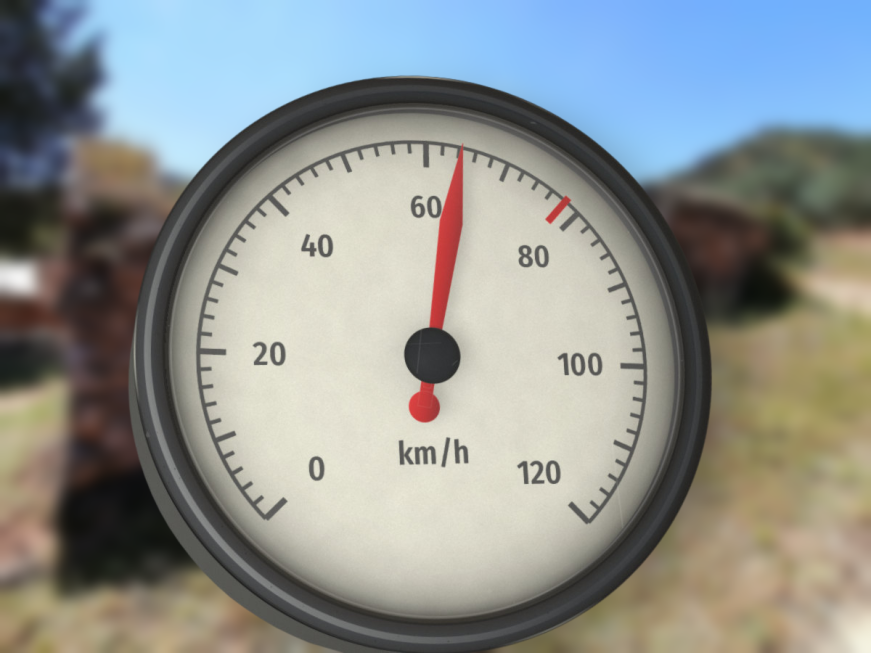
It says {"value": 64, "unit": "km/h"}
